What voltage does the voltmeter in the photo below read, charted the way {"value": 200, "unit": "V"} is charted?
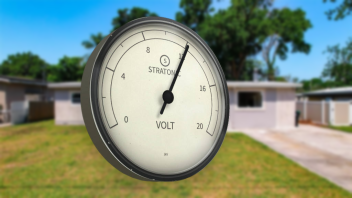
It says {"value": 12, "unit": "V"}
